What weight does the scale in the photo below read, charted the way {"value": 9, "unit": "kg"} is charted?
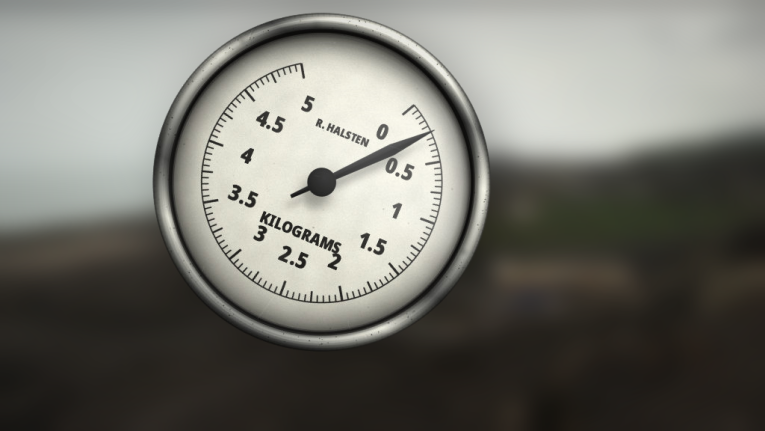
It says {"value": 0.25, "unit": "kg"}
